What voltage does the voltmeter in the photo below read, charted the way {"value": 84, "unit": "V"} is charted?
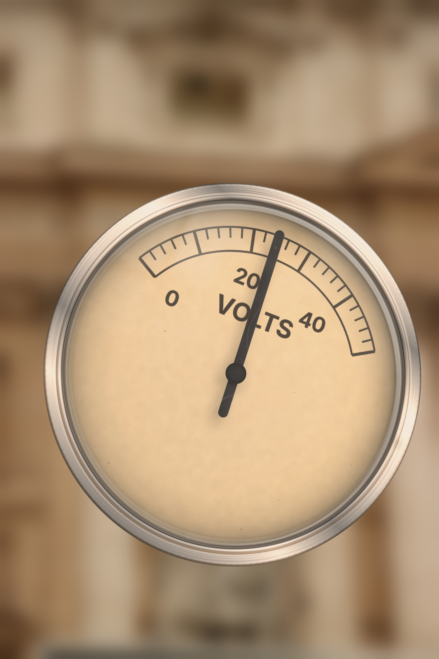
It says {"value": 24, "unit": "V"}
